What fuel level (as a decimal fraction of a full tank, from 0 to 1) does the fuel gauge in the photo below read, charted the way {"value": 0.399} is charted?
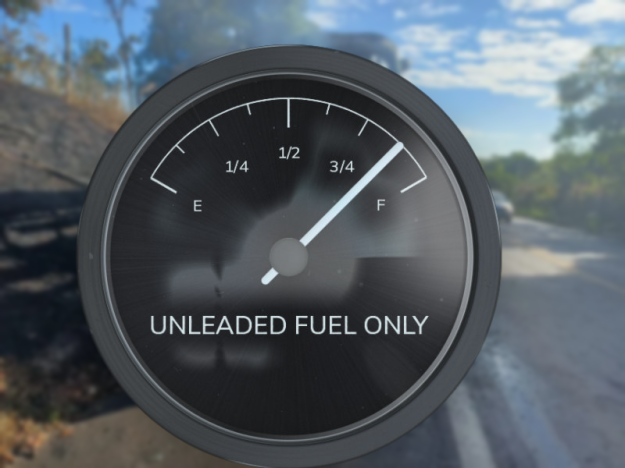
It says {"value": 0.875}
